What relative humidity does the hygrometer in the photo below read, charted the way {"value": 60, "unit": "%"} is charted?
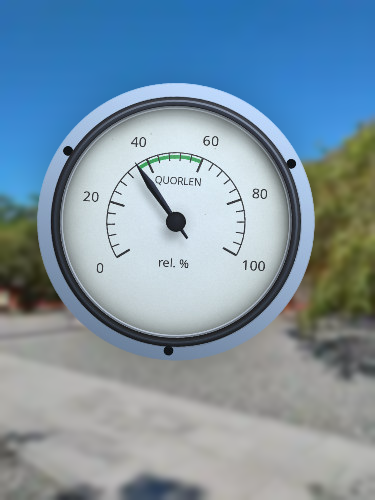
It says {"value": 36, "unit": "%"}
